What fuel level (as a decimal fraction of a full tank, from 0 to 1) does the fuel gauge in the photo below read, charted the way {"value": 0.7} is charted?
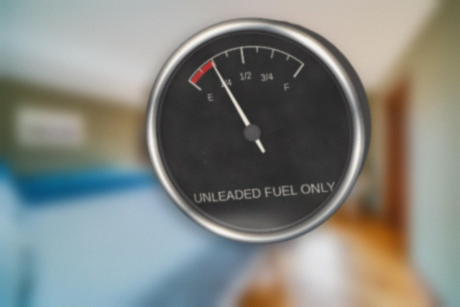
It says {"value": 0.25}
